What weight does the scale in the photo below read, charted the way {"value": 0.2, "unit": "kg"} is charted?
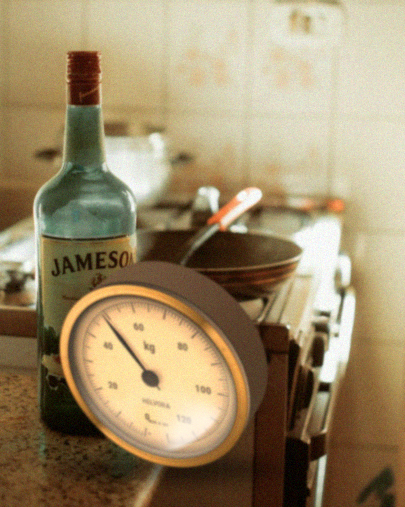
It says {"value": 50, "unit": "kg"}
